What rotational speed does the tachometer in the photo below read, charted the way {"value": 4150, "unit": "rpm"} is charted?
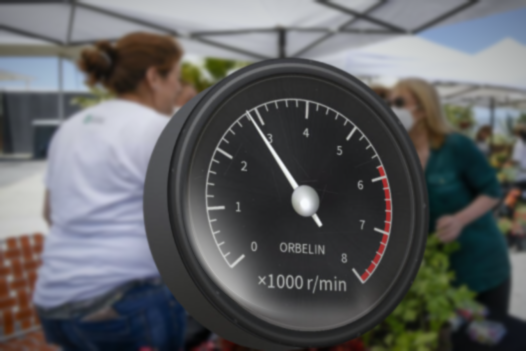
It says {"value": 2800, "unit": "rpm"}
